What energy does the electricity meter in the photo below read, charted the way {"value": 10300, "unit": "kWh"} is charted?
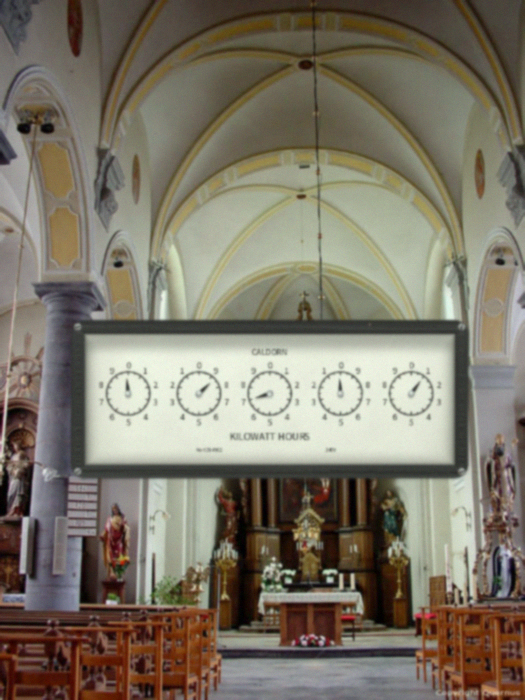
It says {"value": 98701, "unit": "kWh"}
